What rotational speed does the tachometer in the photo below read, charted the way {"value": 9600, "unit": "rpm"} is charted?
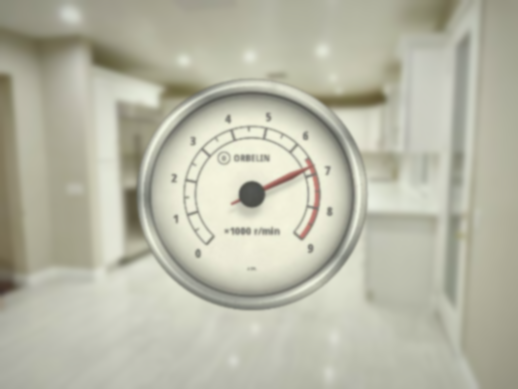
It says {"value": 6750, "unit": "rpm"}
